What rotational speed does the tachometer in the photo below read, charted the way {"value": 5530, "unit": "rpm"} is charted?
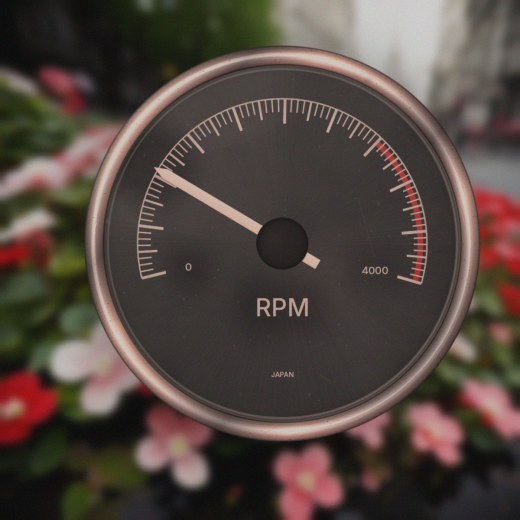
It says {"value": 850, "unit": "rpm"}
